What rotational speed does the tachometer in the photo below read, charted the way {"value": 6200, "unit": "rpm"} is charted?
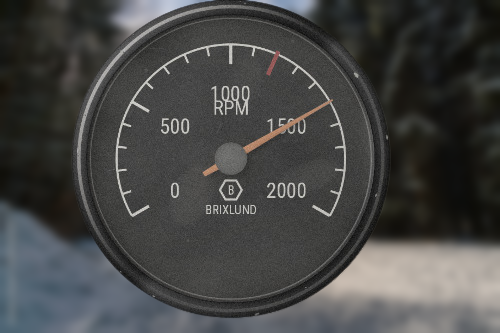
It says {"value": 1500, "unit": "rpm"}
